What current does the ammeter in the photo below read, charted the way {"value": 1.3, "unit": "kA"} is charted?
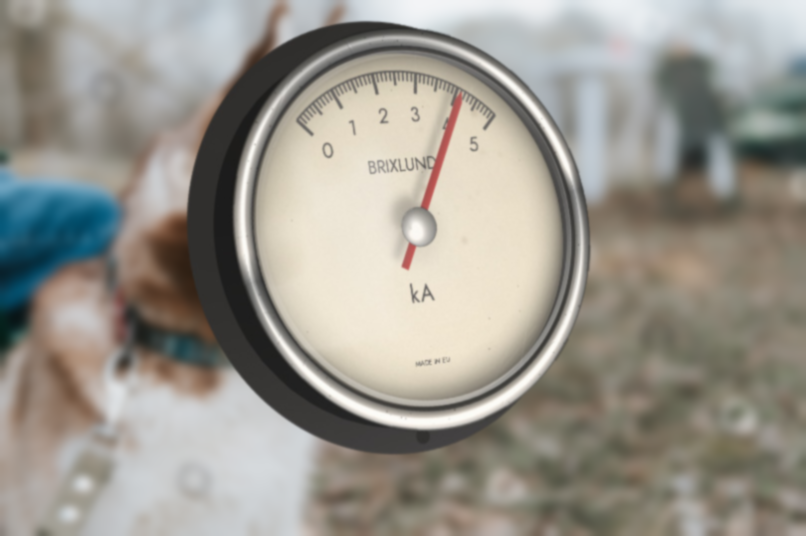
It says {"value": 4, "unit": "kA"}
